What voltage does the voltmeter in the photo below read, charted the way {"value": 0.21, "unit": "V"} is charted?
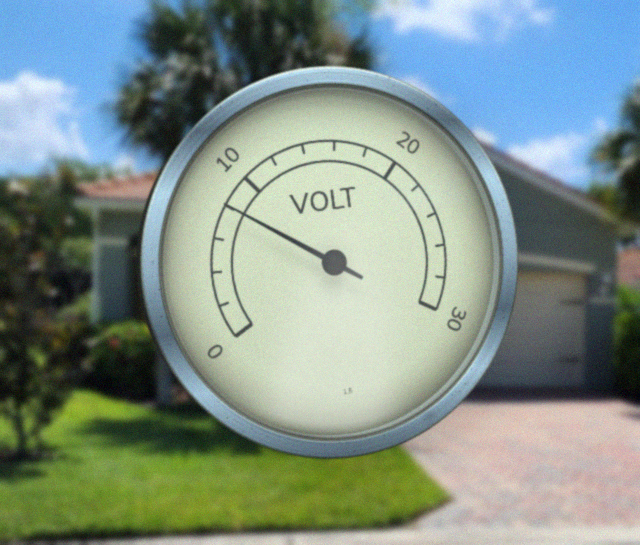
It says {"value": 8, "unit": "V"}
